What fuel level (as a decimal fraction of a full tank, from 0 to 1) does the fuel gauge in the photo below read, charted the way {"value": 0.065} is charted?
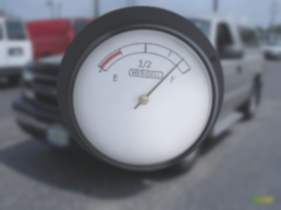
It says {"value": 0.875}
